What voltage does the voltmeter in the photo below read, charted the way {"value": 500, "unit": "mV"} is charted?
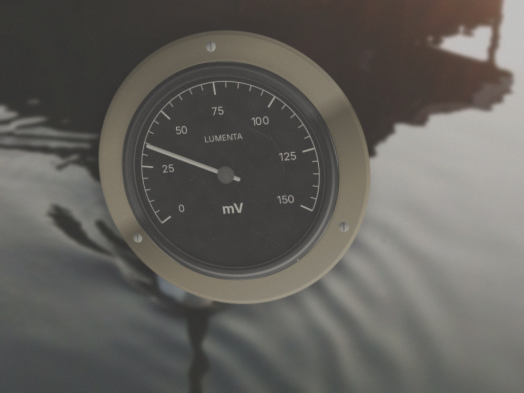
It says {"value": 35, "unit": "mV"}
